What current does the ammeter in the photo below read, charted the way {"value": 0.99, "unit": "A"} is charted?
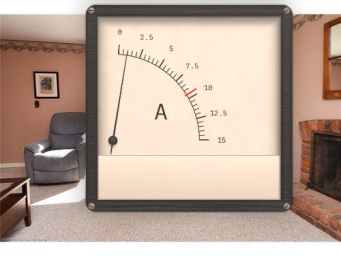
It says {"value": 1, "unit": "A"}
